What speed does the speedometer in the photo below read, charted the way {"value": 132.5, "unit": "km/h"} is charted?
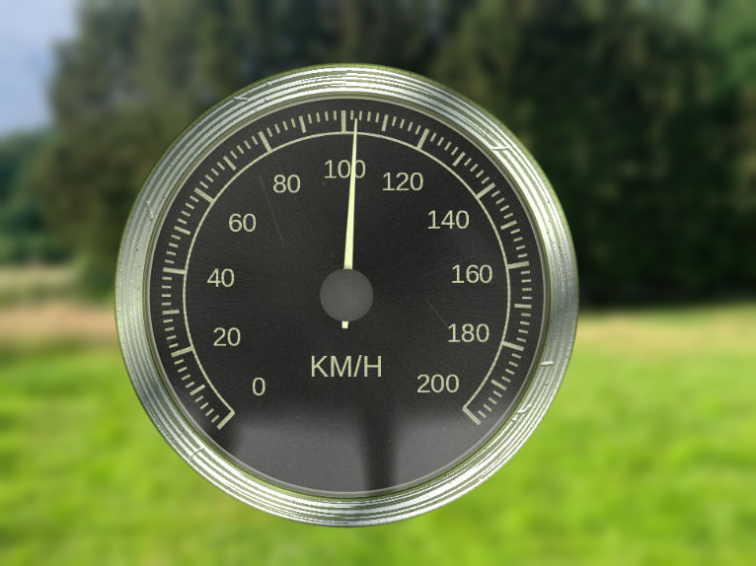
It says {"value": 103, "unit": "km/h"}
